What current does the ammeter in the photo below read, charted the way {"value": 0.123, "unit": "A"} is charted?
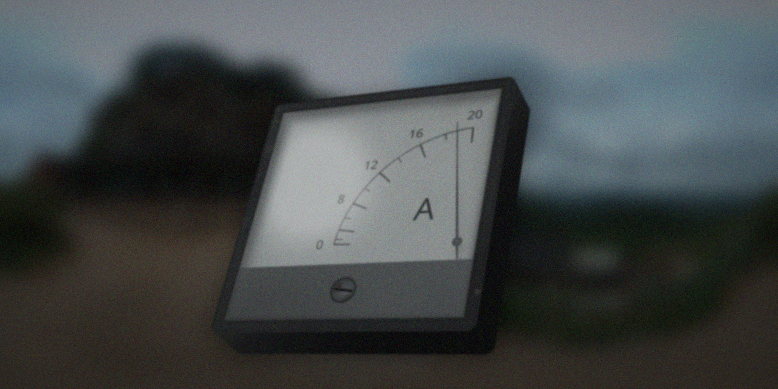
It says {"value": 19, "unit": "A"}
